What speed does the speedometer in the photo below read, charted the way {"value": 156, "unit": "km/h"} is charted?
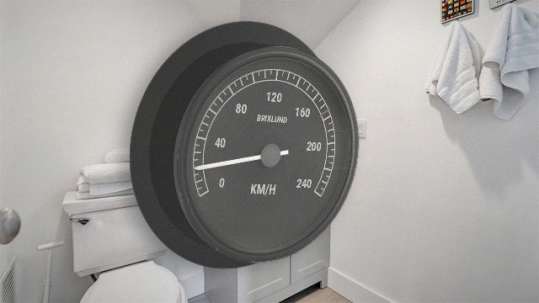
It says {"value": 20, "unit": "km/h"}
